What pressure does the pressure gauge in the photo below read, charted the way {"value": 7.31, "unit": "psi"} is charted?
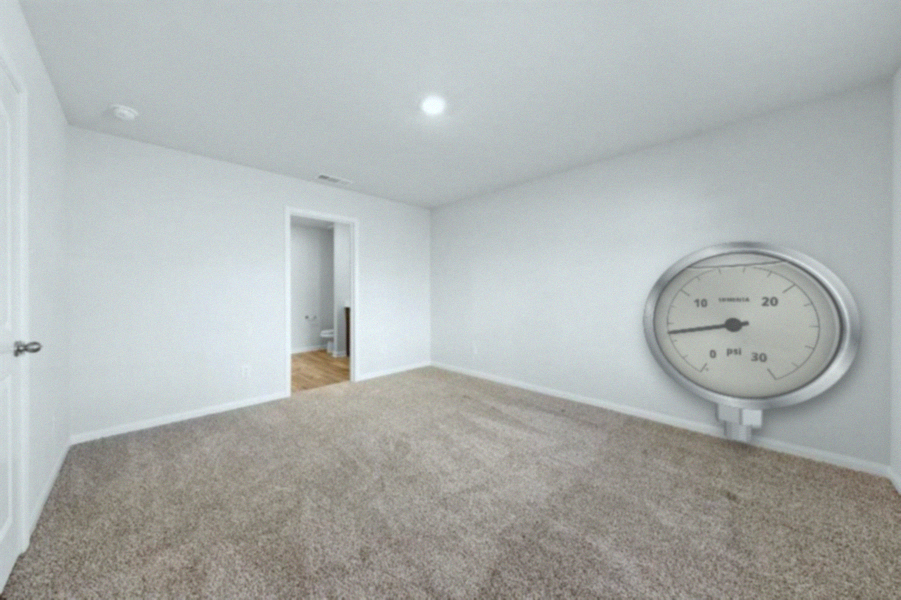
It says {"value": 5, "unit": "psi"}
